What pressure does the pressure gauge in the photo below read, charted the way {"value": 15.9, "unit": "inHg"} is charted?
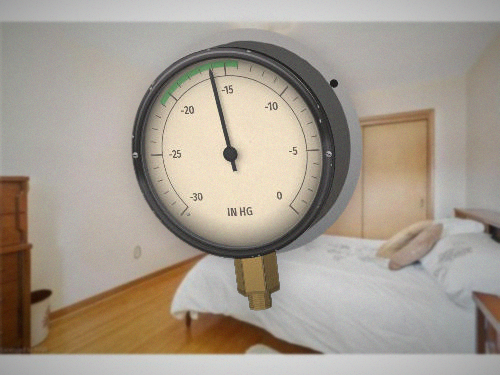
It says {"value": -16, "unit": "inHg"}
